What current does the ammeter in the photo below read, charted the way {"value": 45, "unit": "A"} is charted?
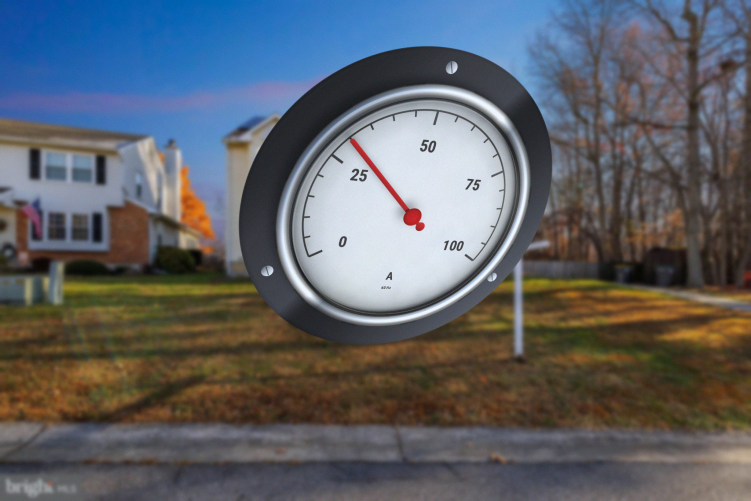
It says {"value": 30, "unit": "A"}
